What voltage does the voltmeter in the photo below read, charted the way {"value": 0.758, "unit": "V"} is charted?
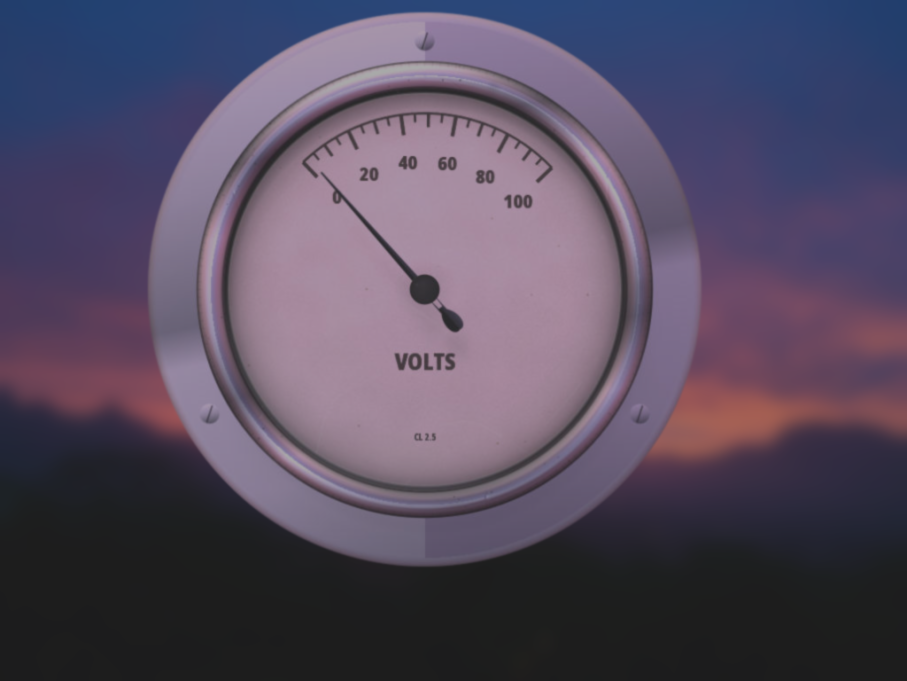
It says {"value": 2.5, "unit": "V"}
